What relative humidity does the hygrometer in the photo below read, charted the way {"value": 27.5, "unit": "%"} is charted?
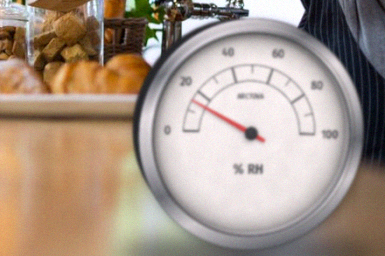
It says {"value": 15, "unit": "%"}
